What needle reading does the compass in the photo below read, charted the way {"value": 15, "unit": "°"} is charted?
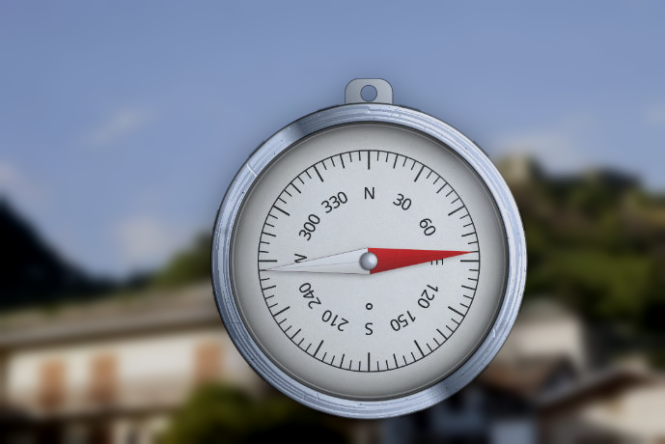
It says {"value": 85, "unit": "°"}
